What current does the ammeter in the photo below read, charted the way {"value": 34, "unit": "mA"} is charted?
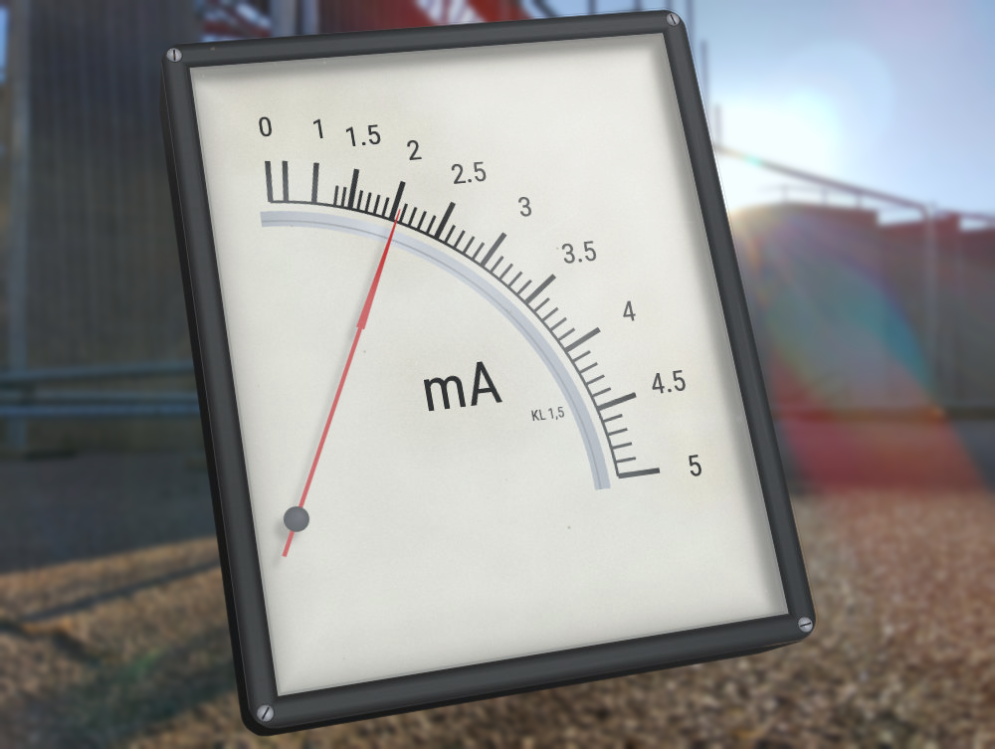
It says {"value": 2.05, "unit": "mA"}
